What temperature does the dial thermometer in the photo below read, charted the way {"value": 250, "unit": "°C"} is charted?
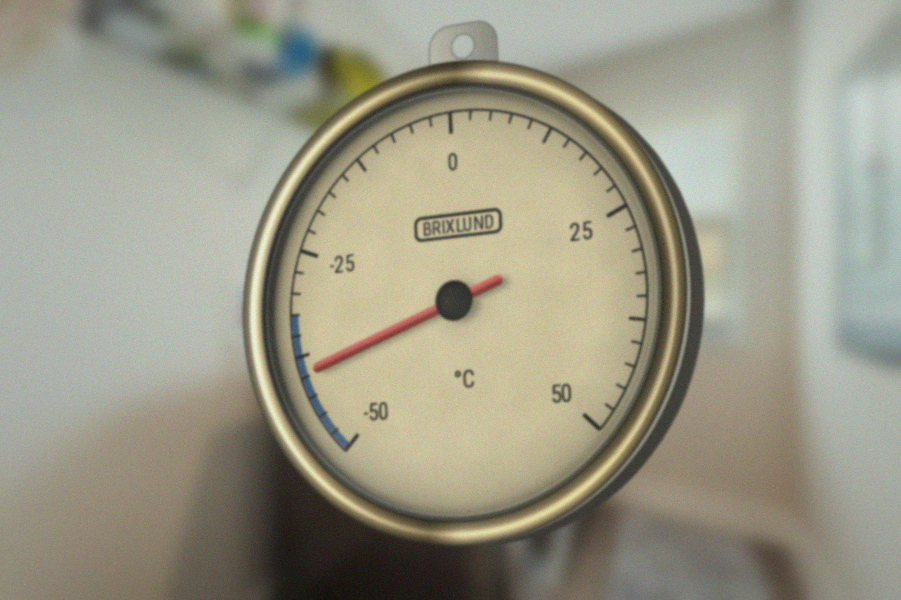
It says {"value": -40, "unit": "°C"}
